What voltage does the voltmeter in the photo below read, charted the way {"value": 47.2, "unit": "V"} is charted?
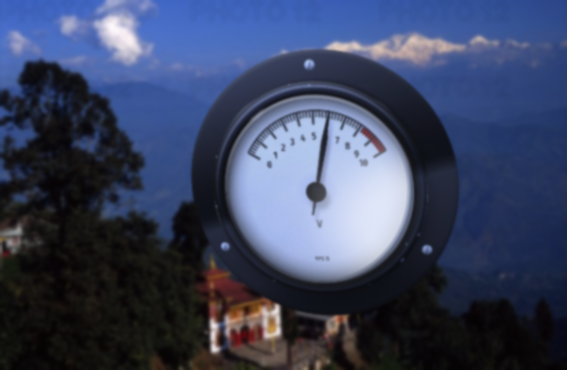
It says {"value": 6, "unit": "V"}
